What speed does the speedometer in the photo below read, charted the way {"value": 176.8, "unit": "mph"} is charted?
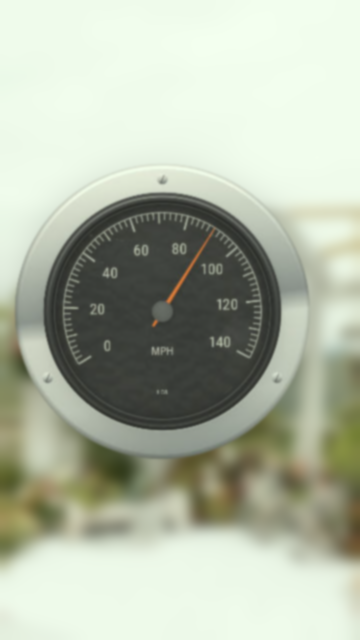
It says {"value": 90, "unit": "mph"}
